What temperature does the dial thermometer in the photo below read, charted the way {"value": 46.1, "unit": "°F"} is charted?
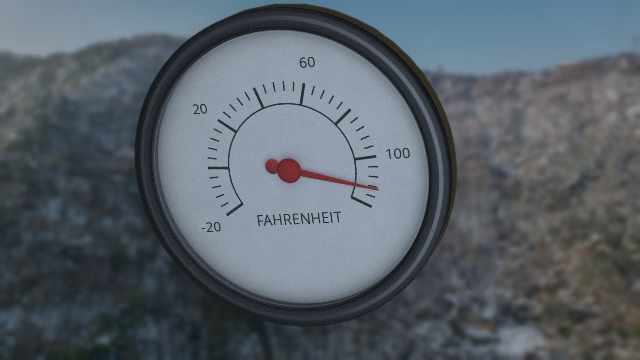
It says {"value": 112, "unit": "°F"}
